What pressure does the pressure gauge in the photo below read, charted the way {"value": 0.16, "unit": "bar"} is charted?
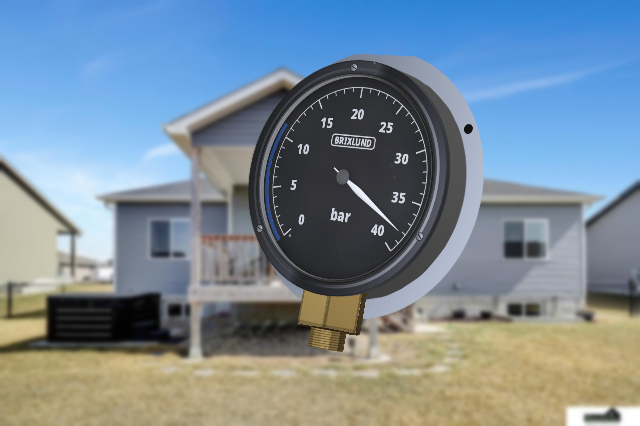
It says {"value": 38, "unit": "bar"}
